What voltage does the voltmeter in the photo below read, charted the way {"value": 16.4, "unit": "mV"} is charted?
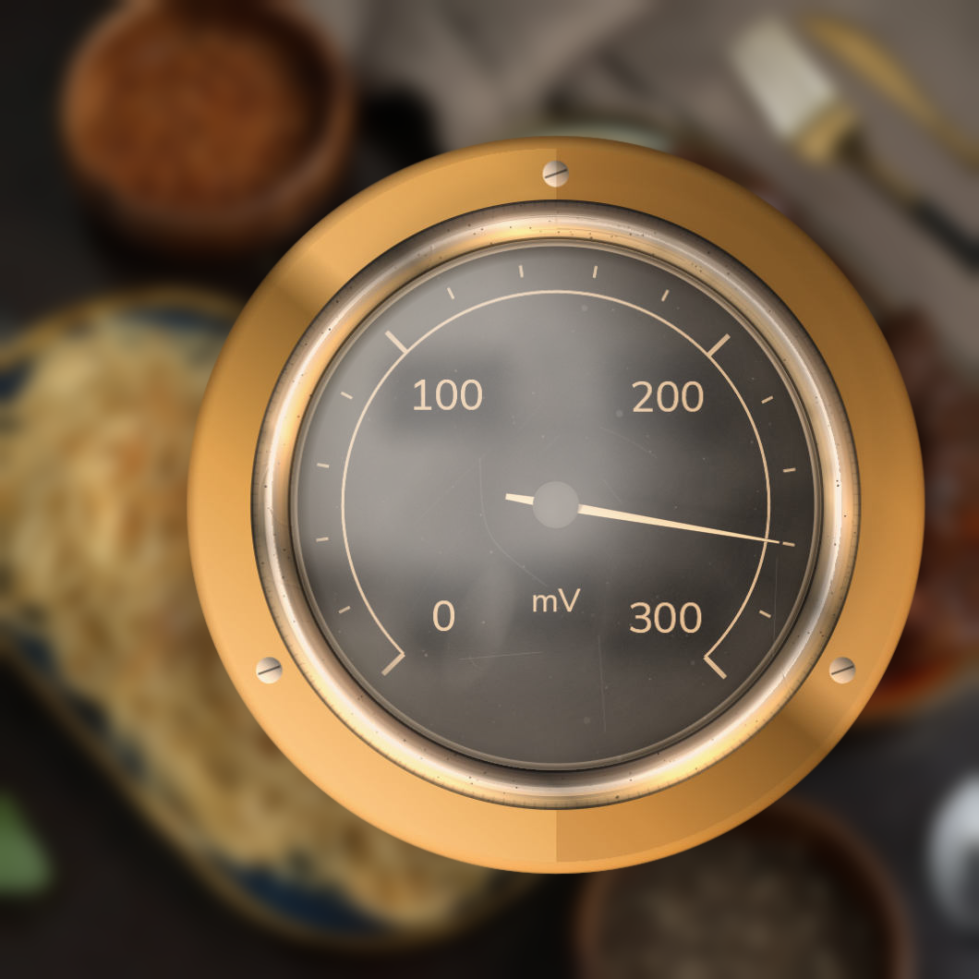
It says {"value": 260, "unit": "mV"}
